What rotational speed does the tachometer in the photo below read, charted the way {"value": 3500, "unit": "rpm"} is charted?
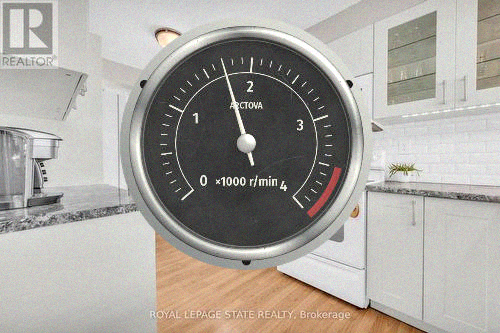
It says {"value": 1700, "unit": "rpm"}
